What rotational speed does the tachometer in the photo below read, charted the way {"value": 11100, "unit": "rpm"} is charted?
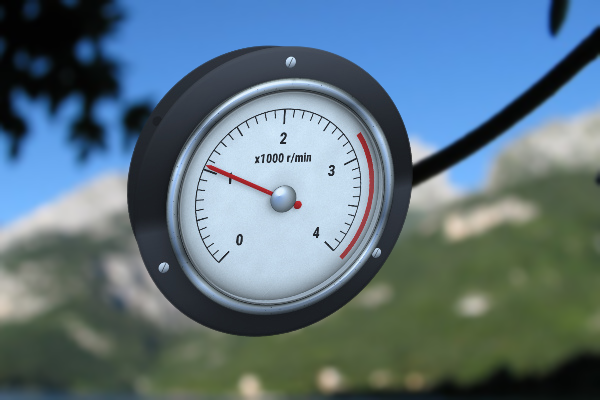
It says {"value": 1050, "unit": "rpm"}
